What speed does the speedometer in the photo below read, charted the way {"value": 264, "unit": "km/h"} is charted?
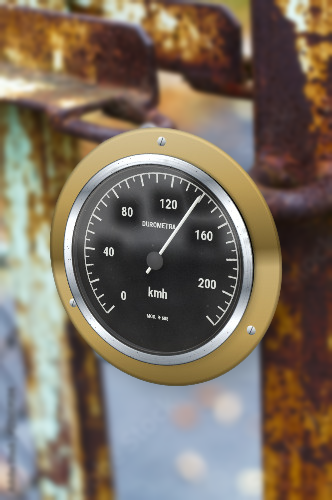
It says {"value": 140, "unit": "km/h"}
